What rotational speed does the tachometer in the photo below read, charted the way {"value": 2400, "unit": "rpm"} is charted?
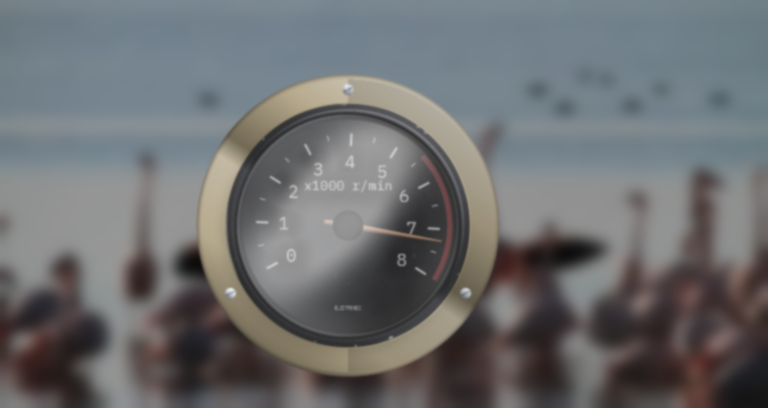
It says {"value": 7250, "unit": "rpm"}
